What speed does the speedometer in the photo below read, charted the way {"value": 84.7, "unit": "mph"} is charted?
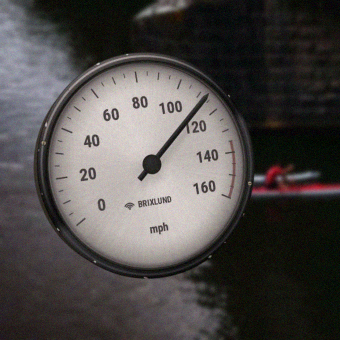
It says {"value": 112.5, "unit": "mph"}
